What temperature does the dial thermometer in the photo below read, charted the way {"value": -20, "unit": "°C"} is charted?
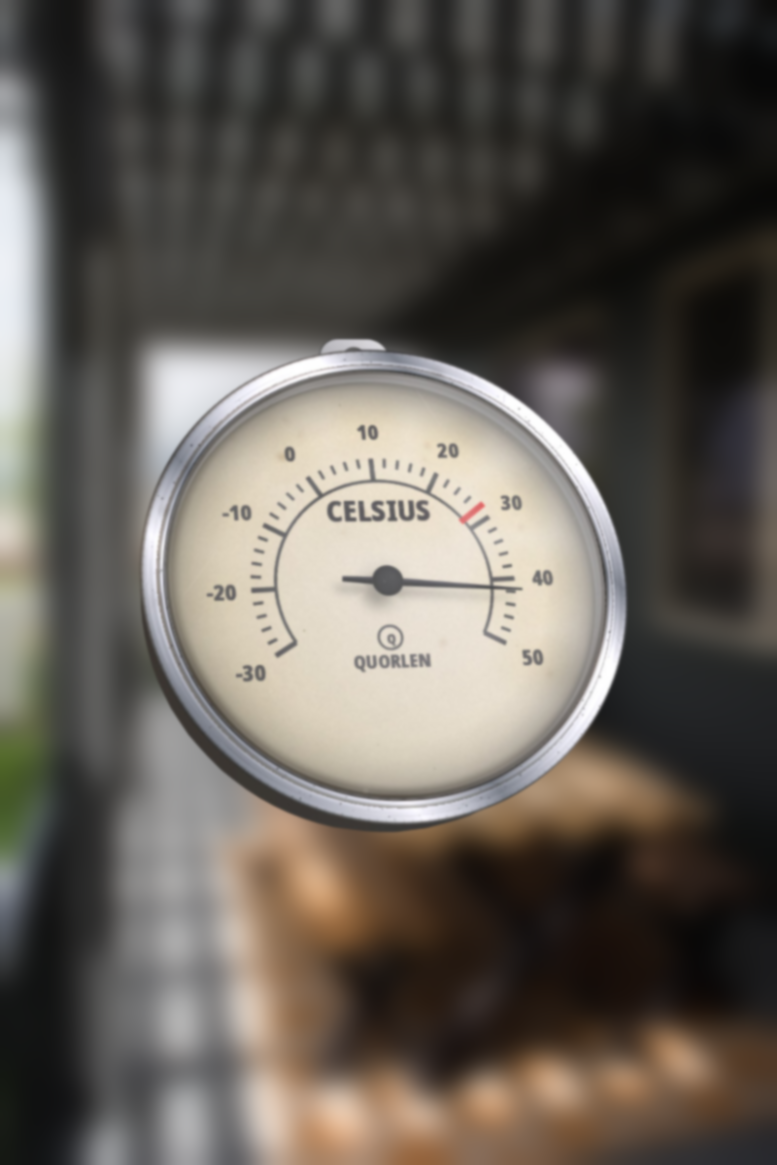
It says {"value": 42, "unit": "°C"}
